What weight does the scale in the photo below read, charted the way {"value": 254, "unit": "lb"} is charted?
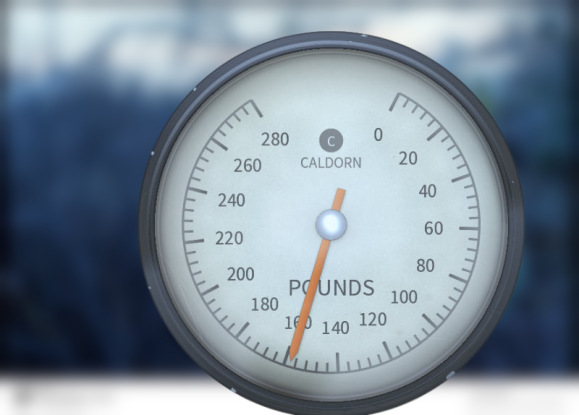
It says {"value": 158, "unit": "lb"}
